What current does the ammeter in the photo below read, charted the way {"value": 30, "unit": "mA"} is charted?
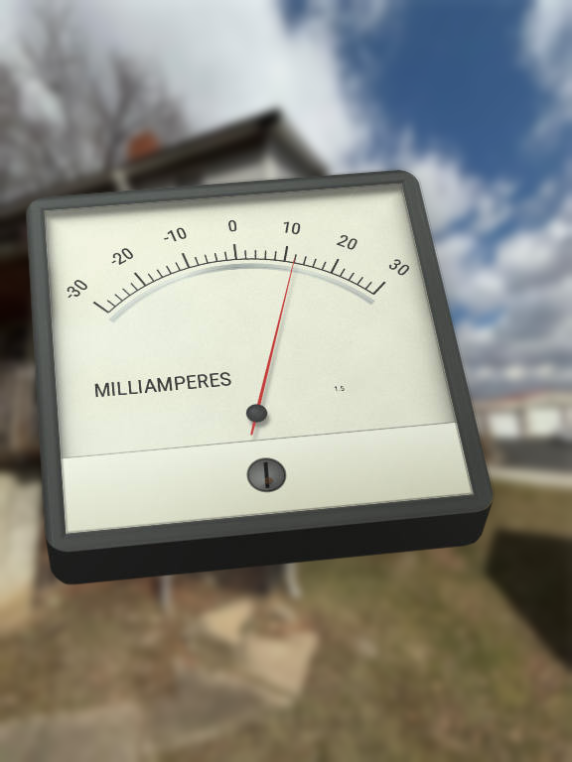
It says {"value": 12, "unit": "mA"}
